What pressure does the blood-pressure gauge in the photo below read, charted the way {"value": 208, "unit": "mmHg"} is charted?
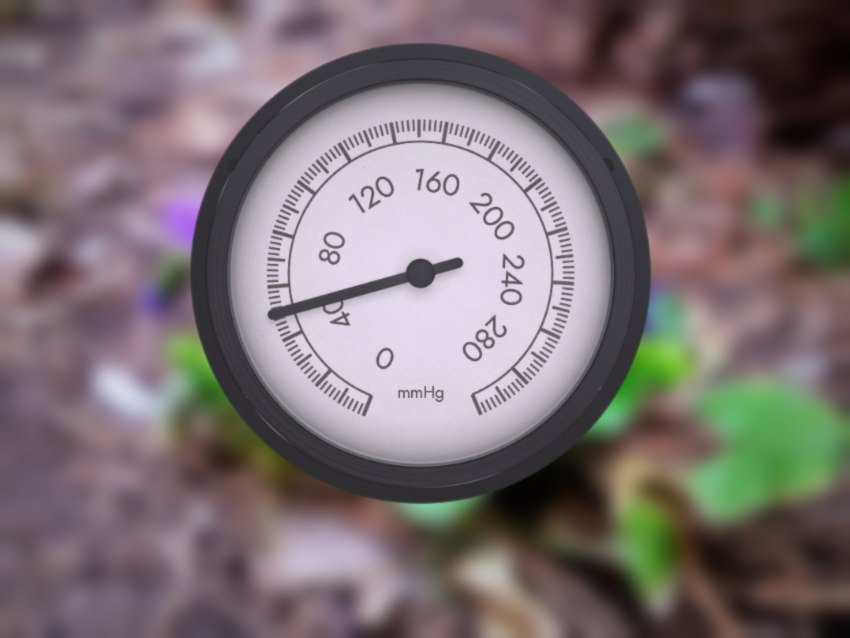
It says {"value": 50, "unit": "mmHg"}
